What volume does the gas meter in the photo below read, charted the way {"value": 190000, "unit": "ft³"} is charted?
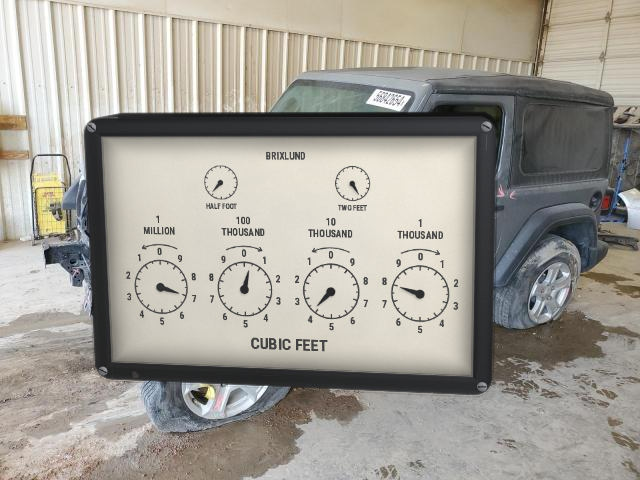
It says {"value": 703800, "unit": "ft³"}
